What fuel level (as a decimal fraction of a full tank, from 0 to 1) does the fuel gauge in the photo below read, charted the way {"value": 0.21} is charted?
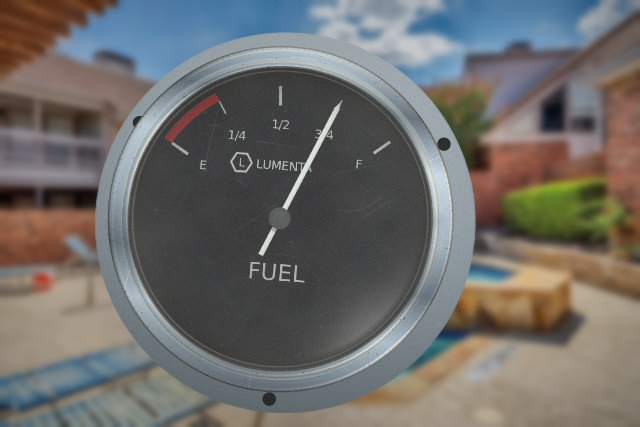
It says {"value": 0.75}
